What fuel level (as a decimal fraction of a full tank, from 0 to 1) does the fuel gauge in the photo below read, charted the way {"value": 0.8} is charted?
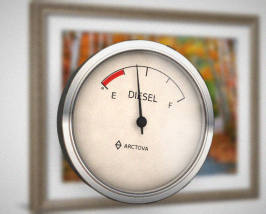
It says {"value": 0.375}
